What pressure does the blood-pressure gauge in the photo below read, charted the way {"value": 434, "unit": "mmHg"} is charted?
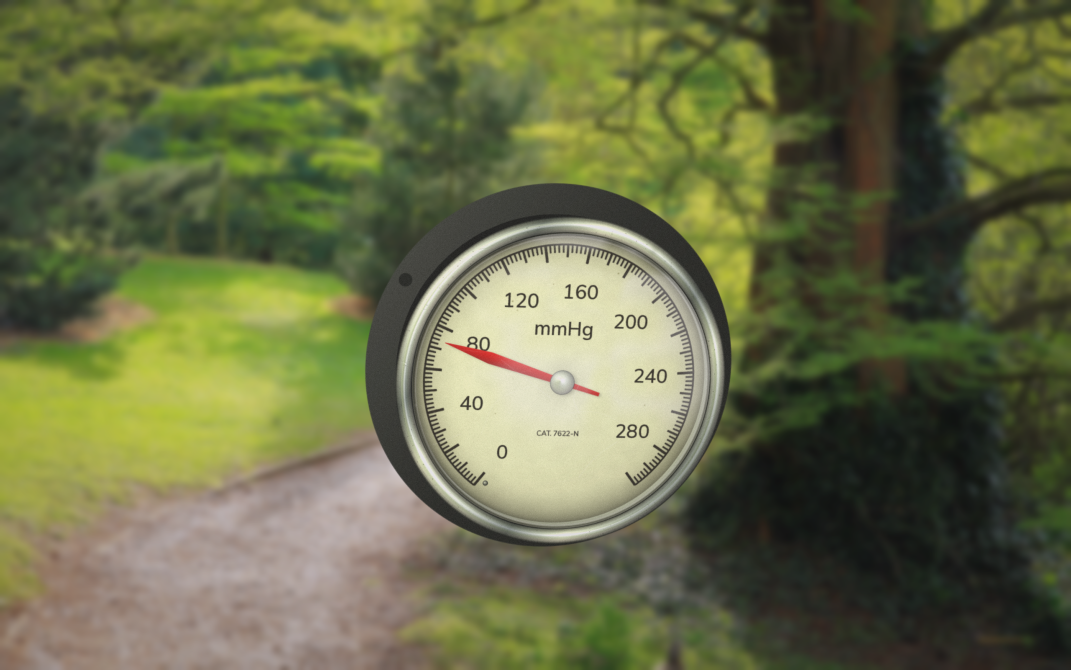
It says {"value": 74, "unit": "mmHg"}
